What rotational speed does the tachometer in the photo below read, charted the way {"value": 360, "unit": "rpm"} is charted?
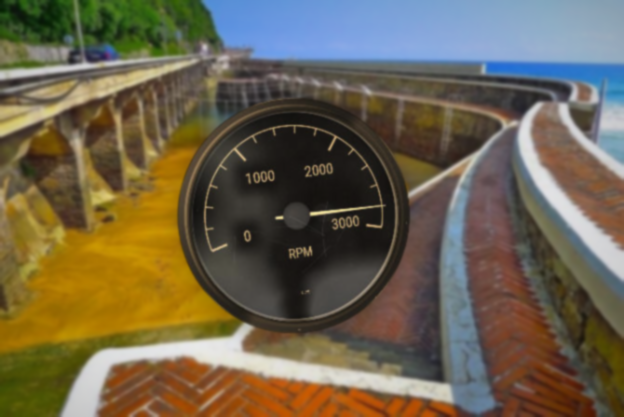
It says {"value": 2800, "unit": "rpm"}
